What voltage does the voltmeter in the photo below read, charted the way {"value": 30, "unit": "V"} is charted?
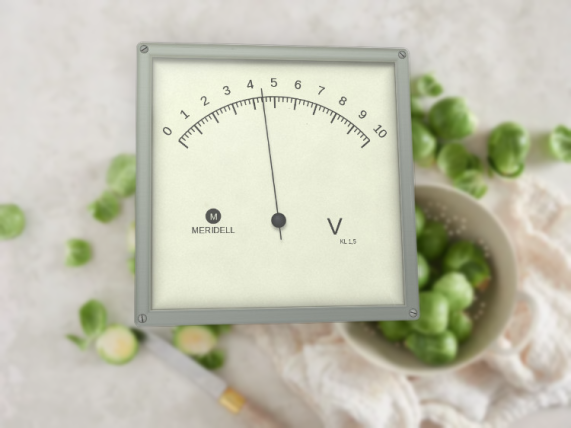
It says {"value": 4.4, "unit": "V"}
